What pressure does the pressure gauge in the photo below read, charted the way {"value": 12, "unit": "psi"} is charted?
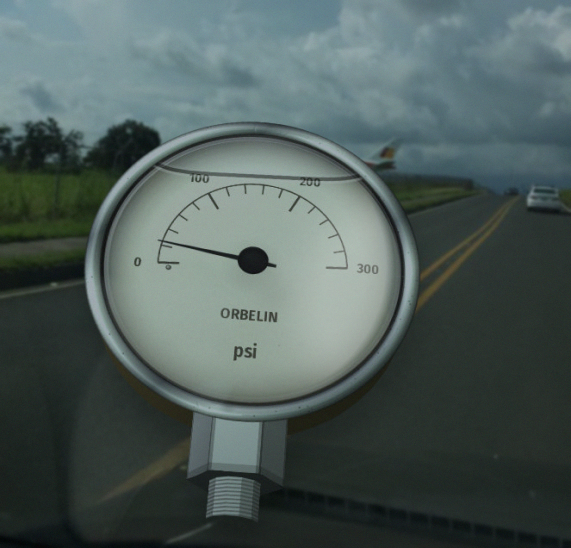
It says {"value": 20, "unit": "psi"}
